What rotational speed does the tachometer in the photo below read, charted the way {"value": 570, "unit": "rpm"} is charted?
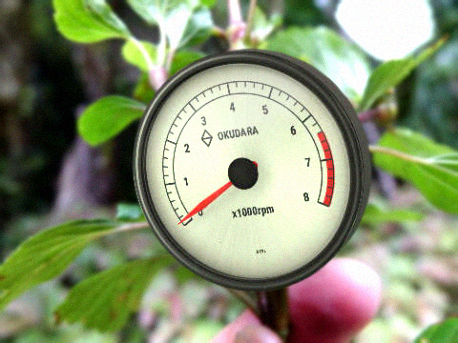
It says {"value": 100, "unit": "rpm"}
